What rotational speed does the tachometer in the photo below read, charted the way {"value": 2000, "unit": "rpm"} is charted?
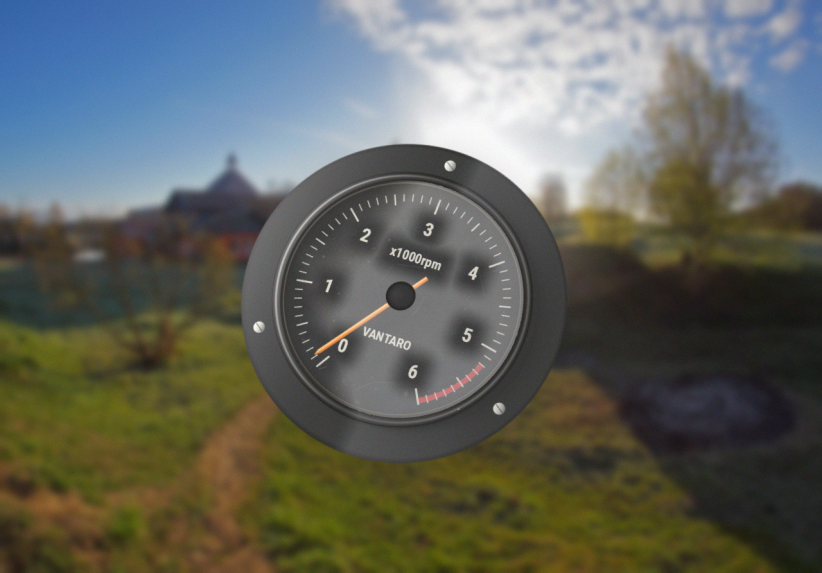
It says {"value": 100, "unit": "rpm"}
